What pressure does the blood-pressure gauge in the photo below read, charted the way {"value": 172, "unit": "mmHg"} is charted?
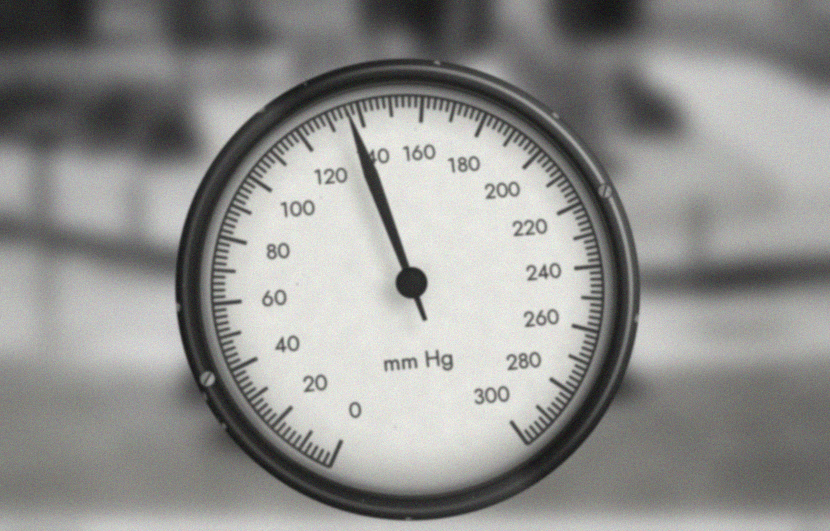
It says {"value": 136, "unit": "mmHg"}
